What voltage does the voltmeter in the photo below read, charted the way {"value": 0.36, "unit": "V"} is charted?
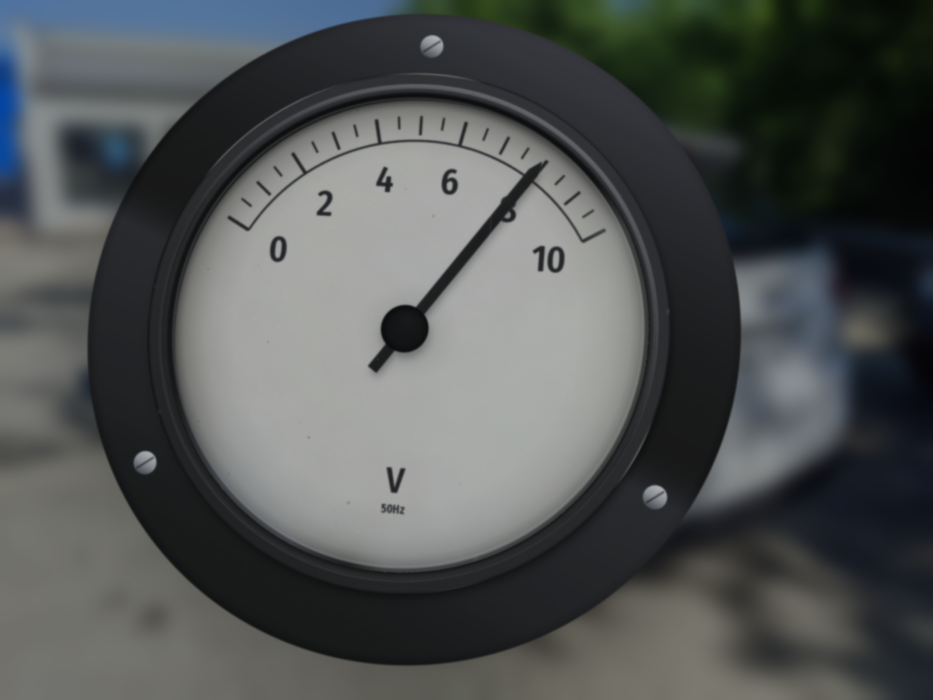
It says {"value": 8, "unit": "V"}
